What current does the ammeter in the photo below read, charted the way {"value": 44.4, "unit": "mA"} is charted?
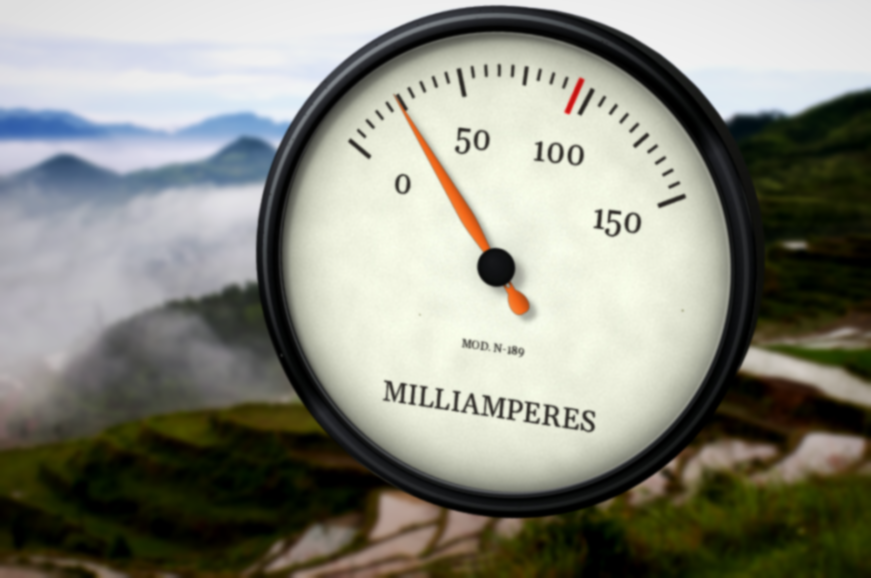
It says {"value": 25, "unit": "mA"}
